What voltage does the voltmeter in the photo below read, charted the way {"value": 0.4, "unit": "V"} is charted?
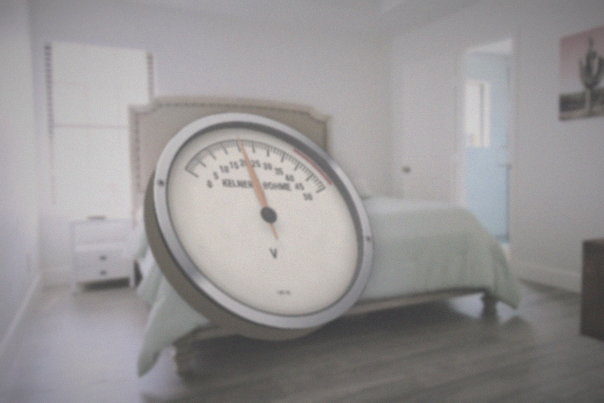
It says {"value": 20, "unit": "V"}
